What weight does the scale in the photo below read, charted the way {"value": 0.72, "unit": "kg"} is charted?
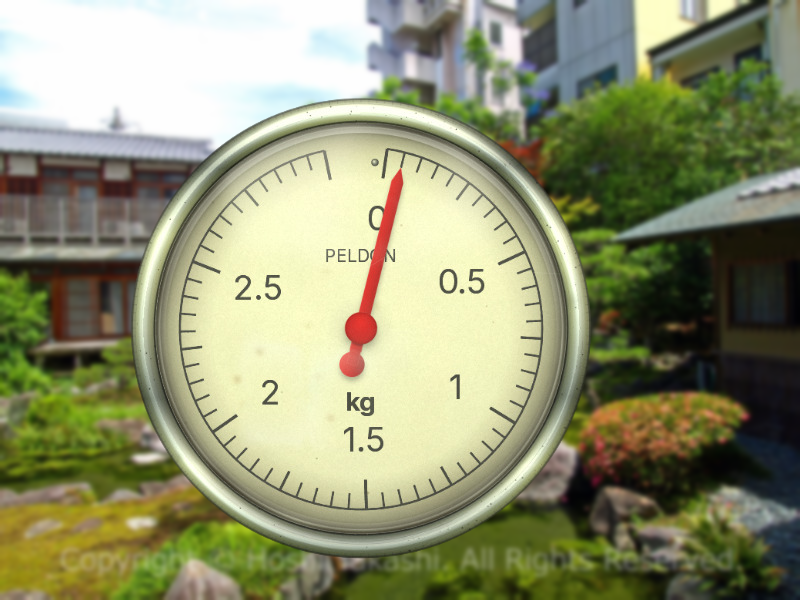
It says {"value": 0.05, "unit": "kg"}
